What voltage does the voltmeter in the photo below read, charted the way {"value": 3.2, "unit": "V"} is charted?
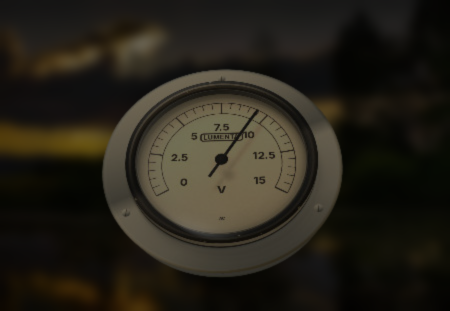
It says {"value": 9.5, "unit": "V"}
